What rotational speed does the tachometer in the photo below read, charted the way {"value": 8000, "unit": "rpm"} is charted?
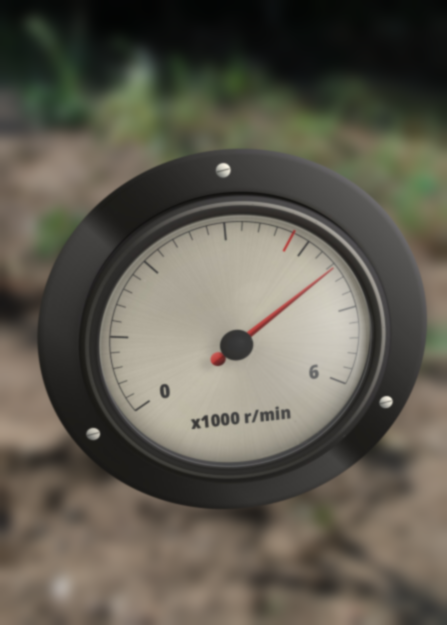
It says {"value": 4400, "unit": "rpm"}
